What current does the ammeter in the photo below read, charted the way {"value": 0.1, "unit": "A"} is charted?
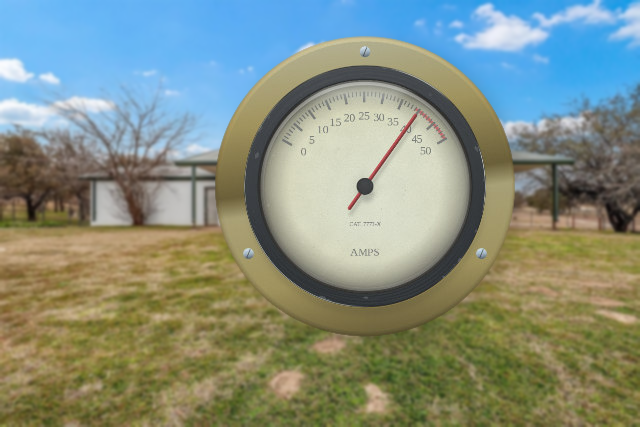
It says {"value": 40, "unit": "A"}
